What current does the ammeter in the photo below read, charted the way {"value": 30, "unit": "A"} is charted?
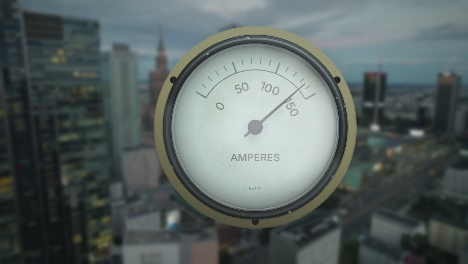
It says {"value": 135, "unit": "A"}
